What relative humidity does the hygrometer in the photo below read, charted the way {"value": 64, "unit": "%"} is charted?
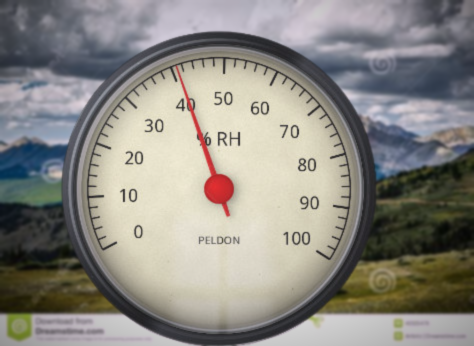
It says {"value": 41, "unit": "%"}
